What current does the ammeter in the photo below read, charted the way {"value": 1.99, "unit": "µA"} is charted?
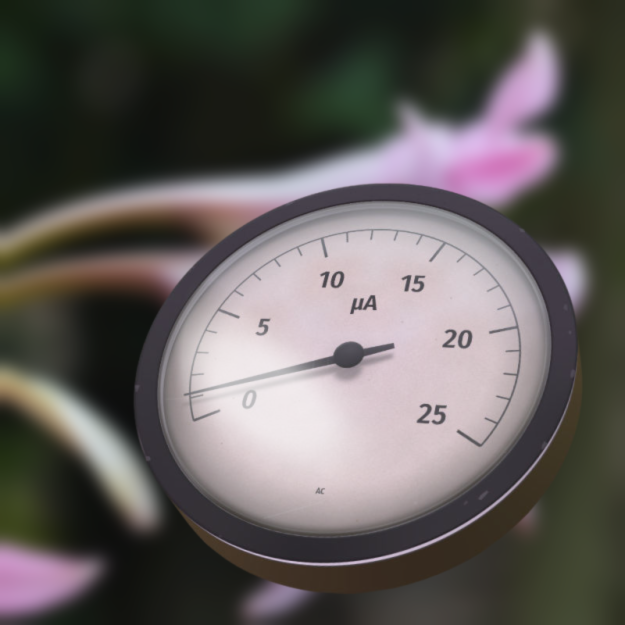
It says {"value": 1, "unit": "µA"}
